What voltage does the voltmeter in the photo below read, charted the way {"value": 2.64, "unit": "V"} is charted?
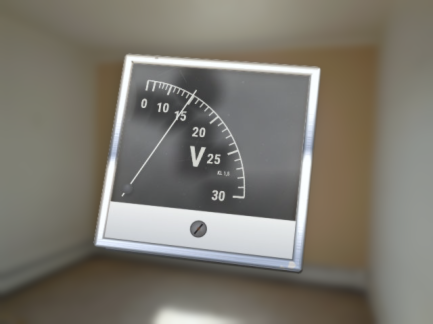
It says {"value": 15, "unit": "V"}
